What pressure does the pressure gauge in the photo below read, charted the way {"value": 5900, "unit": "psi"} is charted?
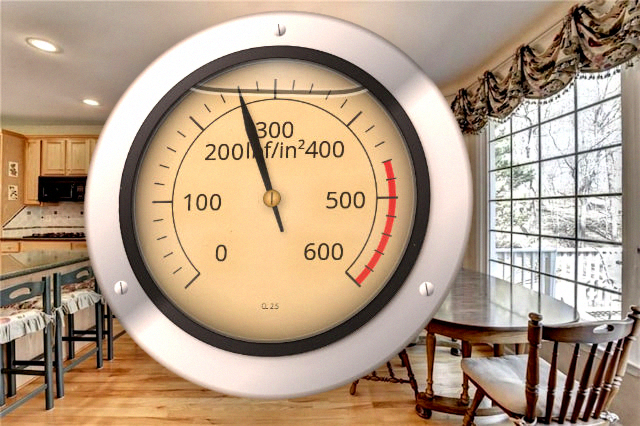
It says {"value": 260, "unit": "psi"}
